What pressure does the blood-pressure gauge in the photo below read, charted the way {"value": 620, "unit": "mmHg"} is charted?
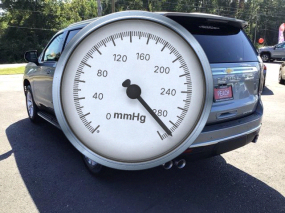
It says {"value": 290, "unit": "mmHg"}
